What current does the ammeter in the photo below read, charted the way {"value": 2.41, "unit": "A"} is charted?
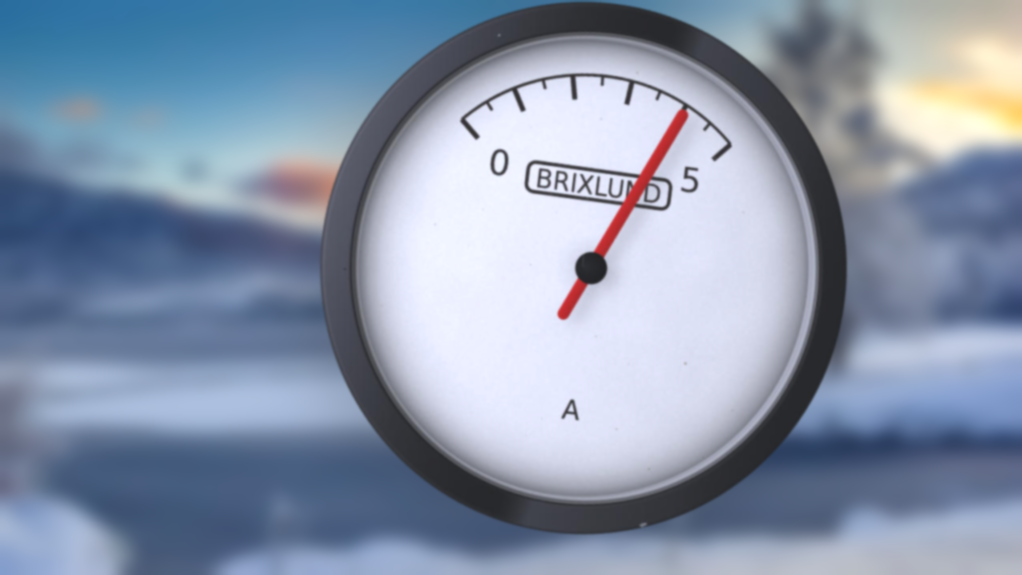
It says {"value": 4, "unit": "A"}
